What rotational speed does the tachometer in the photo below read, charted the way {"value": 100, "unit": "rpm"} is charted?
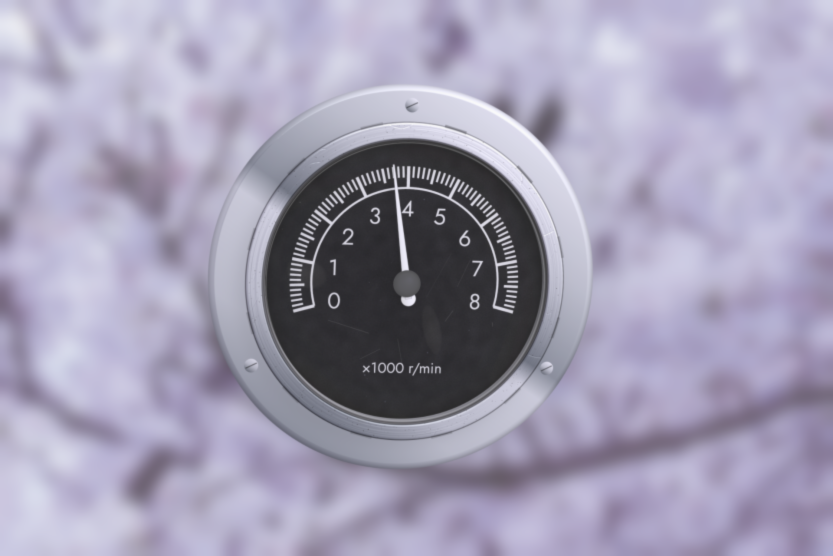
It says {"value": 3700, "unit": "rpm"}
